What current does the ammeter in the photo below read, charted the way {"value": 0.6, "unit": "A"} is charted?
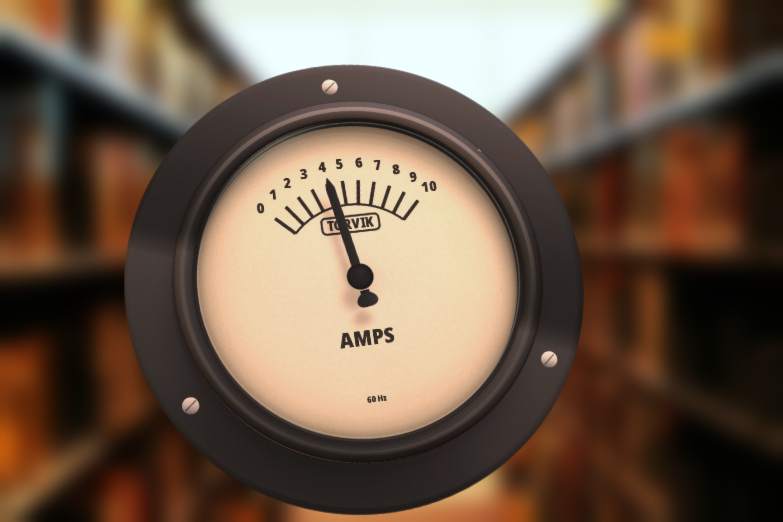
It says {"value": 4, "unit": "A"}
